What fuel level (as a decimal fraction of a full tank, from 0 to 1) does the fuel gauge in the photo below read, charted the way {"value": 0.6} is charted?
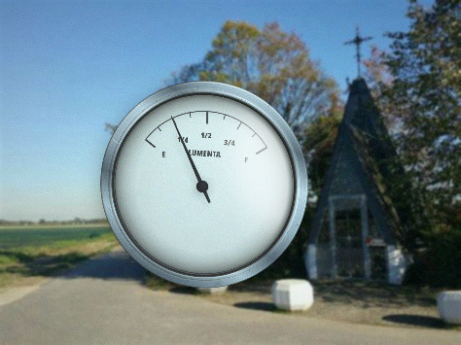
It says {"value": 0.25}
